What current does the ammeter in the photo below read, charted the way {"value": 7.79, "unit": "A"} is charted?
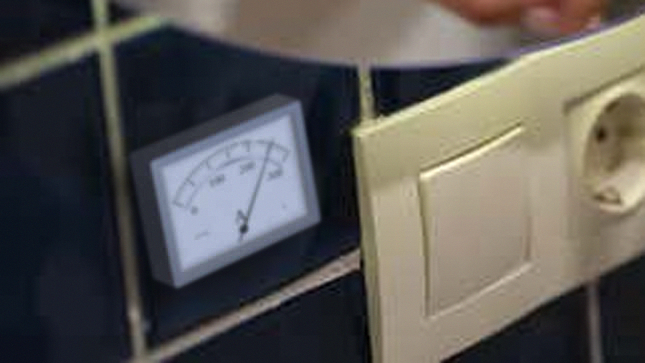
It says {"value": 250, "unit": "A"}
